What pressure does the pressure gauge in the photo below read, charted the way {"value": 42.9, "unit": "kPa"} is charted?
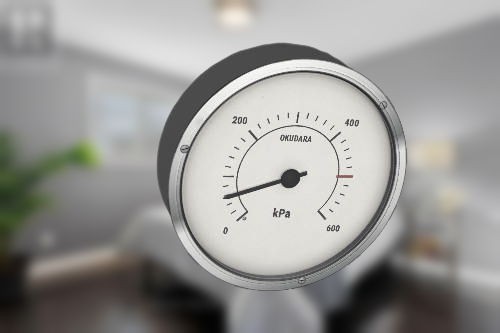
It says {"value": 60, "unit": "kPa"}
